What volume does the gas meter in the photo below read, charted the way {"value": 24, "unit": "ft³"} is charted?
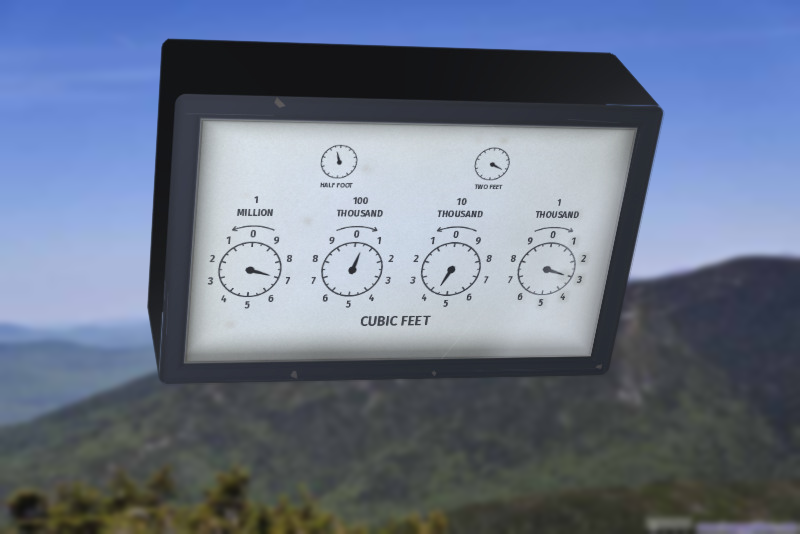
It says {"value": 704300, "unit": "ft³"}
